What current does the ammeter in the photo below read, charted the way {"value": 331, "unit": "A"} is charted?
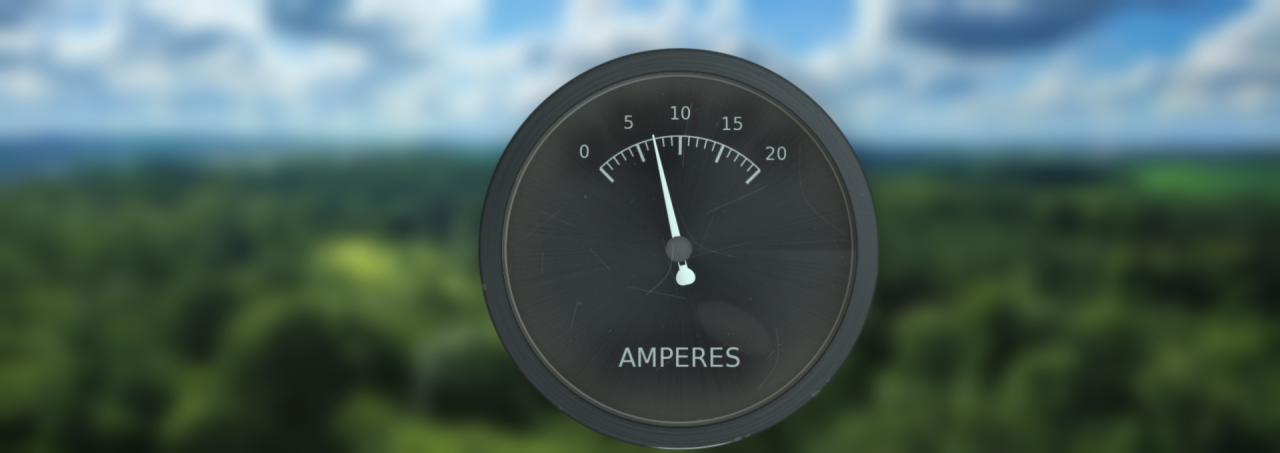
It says {"value": 7, "unit": "A"}
